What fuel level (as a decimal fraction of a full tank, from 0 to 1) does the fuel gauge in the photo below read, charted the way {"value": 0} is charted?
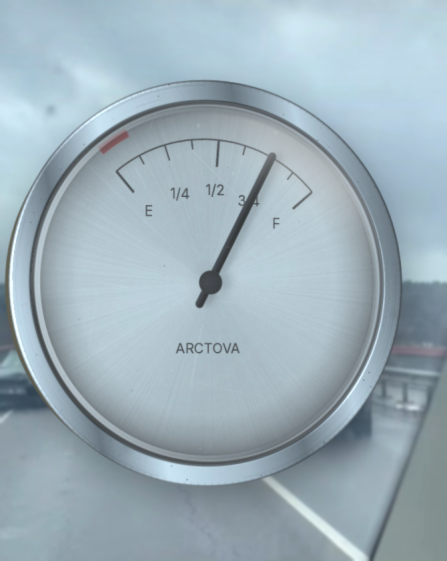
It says {"value": 0.75}
